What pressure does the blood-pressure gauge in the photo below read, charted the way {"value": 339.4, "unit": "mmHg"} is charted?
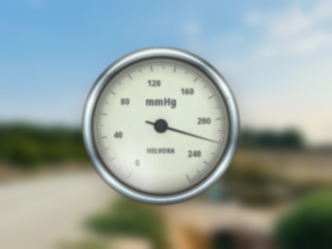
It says {"value": 220, "unit": "mmHg"}
